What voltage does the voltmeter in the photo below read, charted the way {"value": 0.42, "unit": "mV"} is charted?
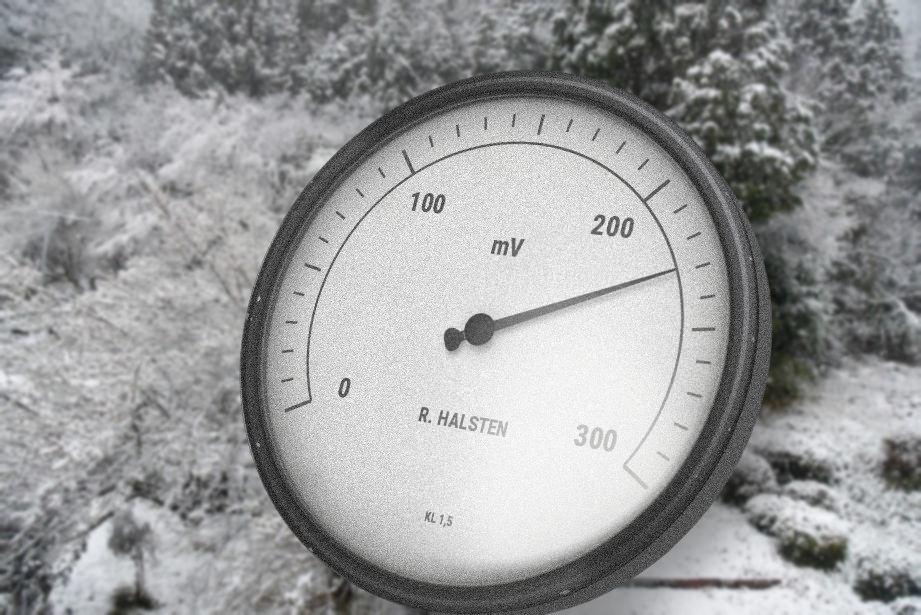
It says {"value": 230, "unit": "mV"}
